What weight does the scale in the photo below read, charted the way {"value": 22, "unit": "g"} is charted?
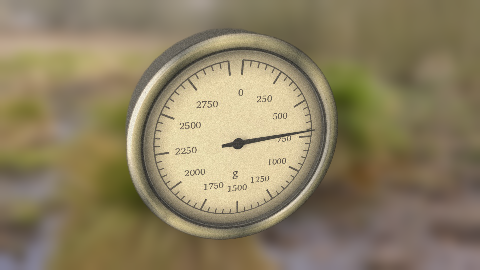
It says {"value": 700, "unit": "g"}
